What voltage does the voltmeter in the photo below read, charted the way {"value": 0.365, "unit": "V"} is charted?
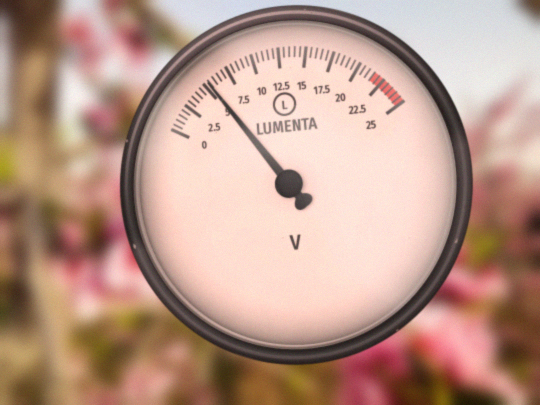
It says {"value": 5.5, "unit": "V"}
